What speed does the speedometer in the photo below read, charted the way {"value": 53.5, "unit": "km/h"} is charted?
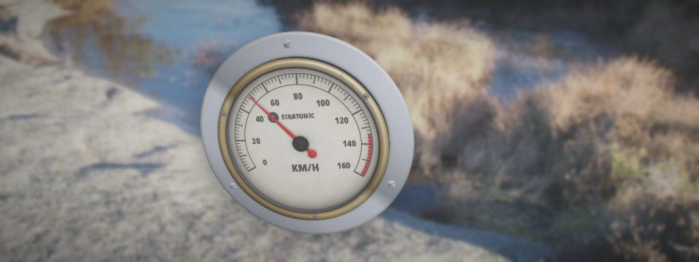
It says {"value": 50, "unit": "km/h"}
